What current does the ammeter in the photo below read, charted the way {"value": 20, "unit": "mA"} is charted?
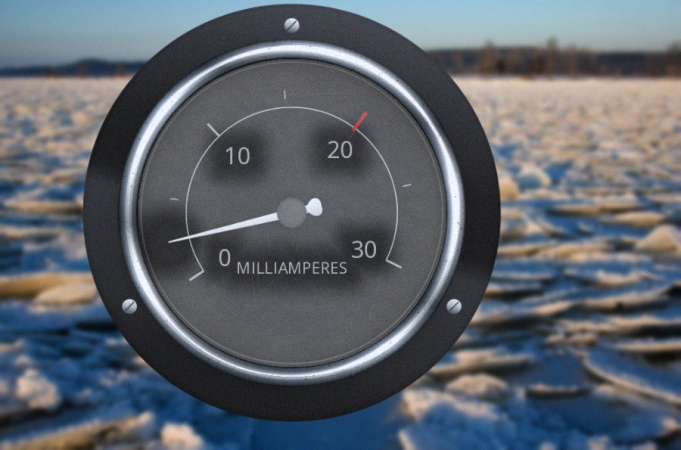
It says {"value": 2.5, "unit": "mA"}
